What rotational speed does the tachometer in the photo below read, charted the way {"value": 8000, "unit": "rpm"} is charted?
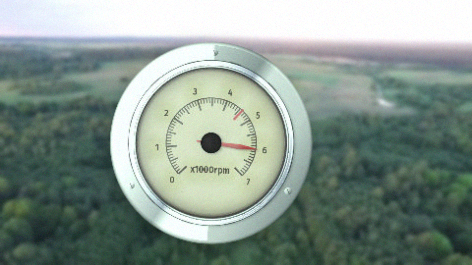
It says {"value": 6000, "unit": "rpm"}
